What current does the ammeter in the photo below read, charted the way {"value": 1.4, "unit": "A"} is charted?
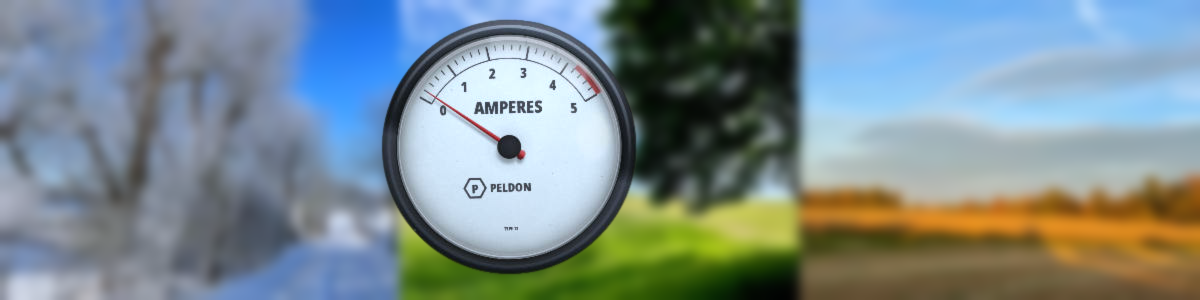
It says {"value": 0.2, "unit": "A"}
